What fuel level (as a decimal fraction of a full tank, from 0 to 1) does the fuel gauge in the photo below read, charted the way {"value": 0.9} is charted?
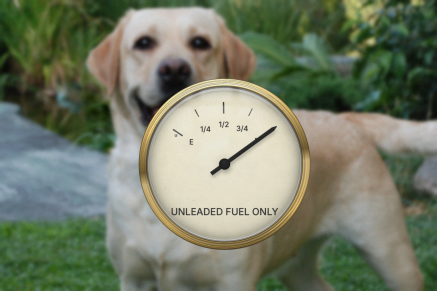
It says {"value": 1}
